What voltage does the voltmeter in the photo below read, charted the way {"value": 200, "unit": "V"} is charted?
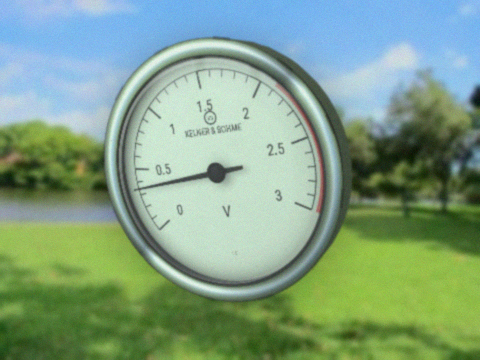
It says {"value": 0.35, "unit": "V"}
